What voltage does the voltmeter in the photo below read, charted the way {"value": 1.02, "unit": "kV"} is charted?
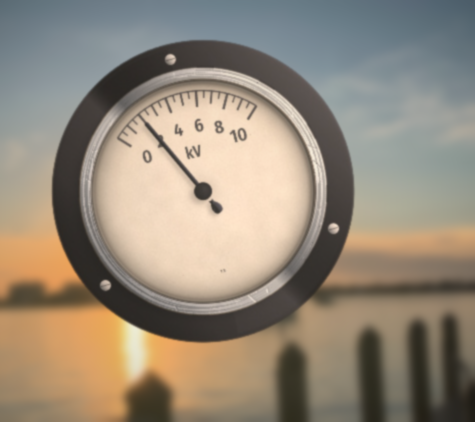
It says {"value": 2, "unit": "kV"}
